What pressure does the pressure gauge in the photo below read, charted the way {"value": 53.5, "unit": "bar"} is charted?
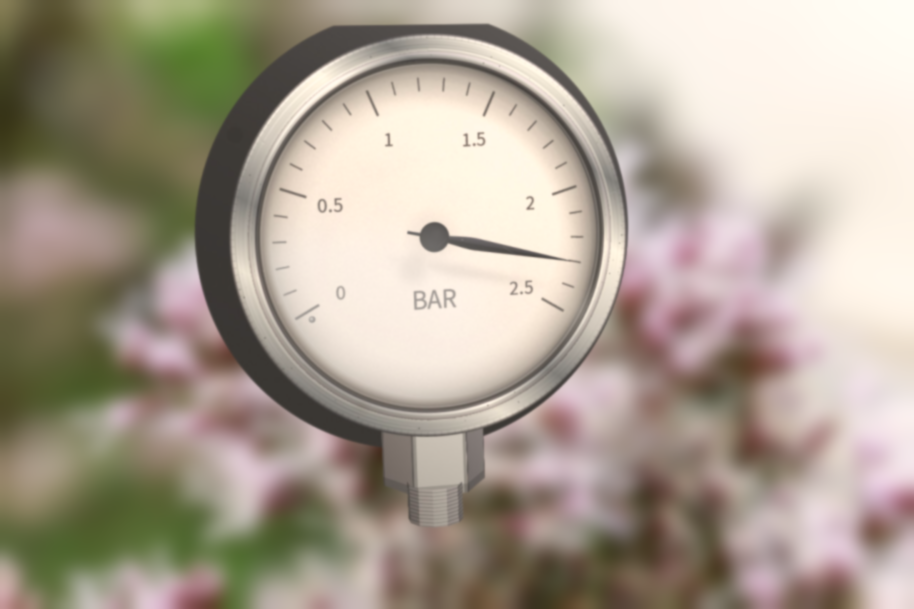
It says {"value": 2.3, "unit": "bar"}
